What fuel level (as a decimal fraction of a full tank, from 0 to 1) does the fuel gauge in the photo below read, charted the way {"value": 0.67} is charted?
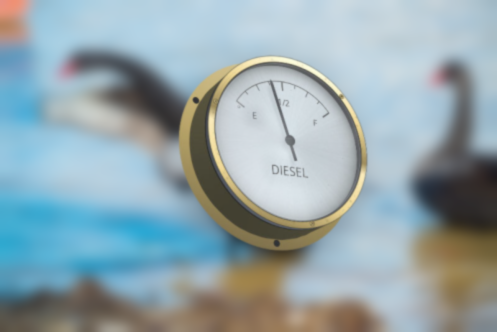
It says {"value": 0.375}
